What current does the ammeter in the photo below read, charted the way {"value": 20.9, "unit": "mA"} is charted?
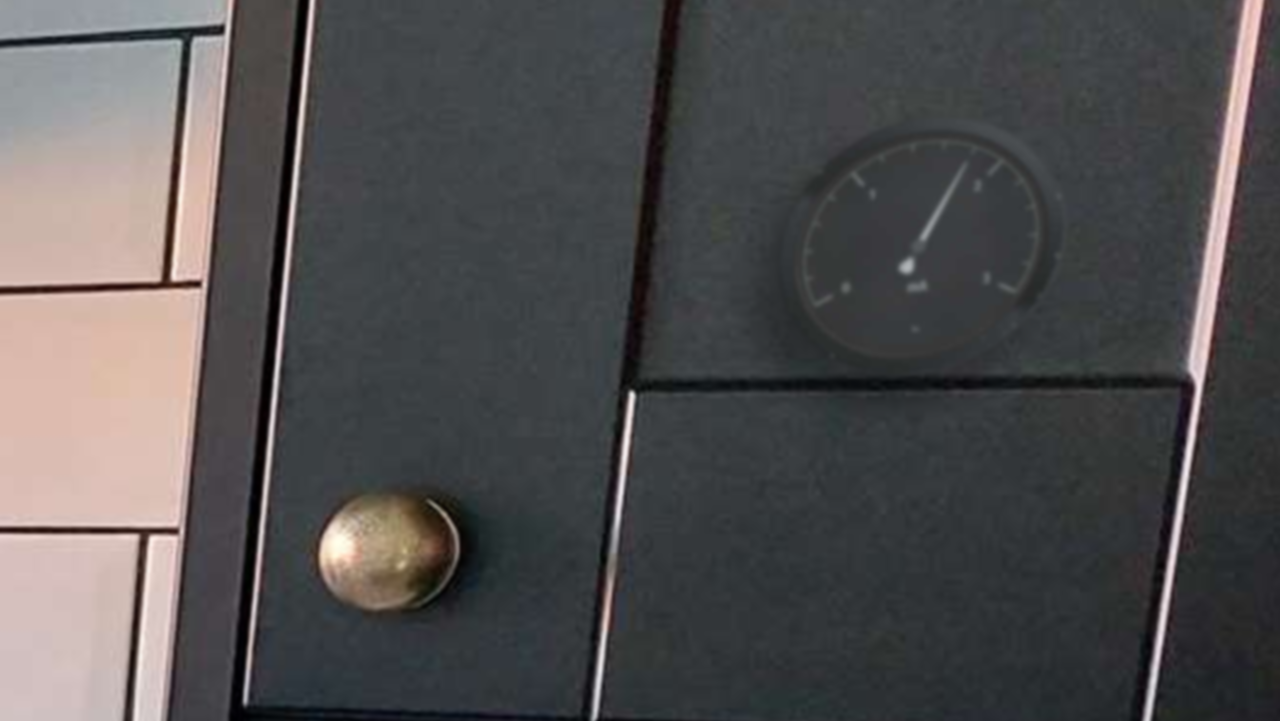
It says {"value": 1.8, "unit": "mA"}
